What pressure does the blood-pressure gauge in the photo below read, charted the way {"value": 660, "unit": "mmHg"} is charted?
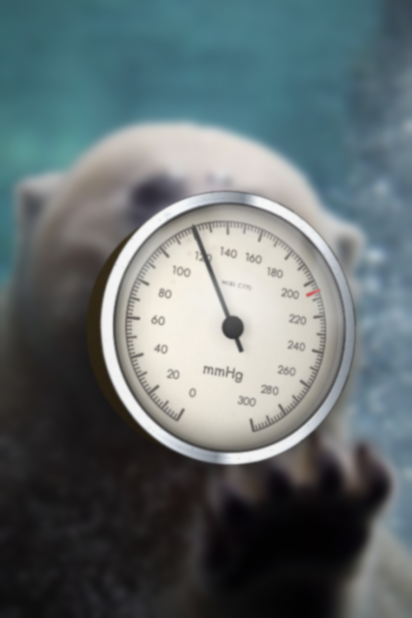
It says {"value": 120, "unit": "mmHg"}
